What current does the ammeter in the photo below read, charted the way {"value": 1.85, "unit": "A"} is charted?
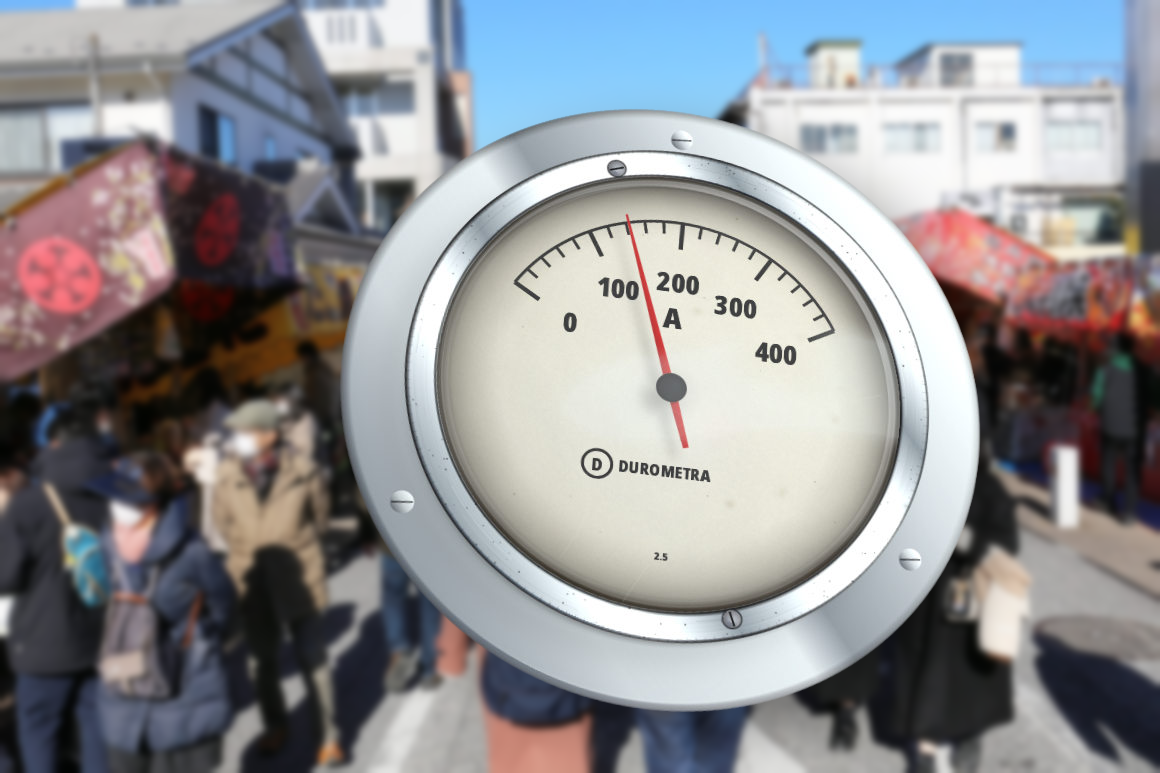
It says {"value": 140, "unit": "A"}
